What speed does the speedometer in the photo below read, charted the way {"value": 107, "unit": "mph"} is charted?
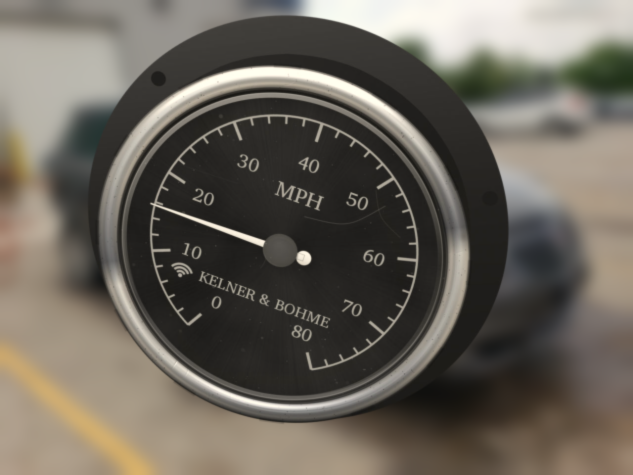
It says {"value": 16, "unit": "mph"}
